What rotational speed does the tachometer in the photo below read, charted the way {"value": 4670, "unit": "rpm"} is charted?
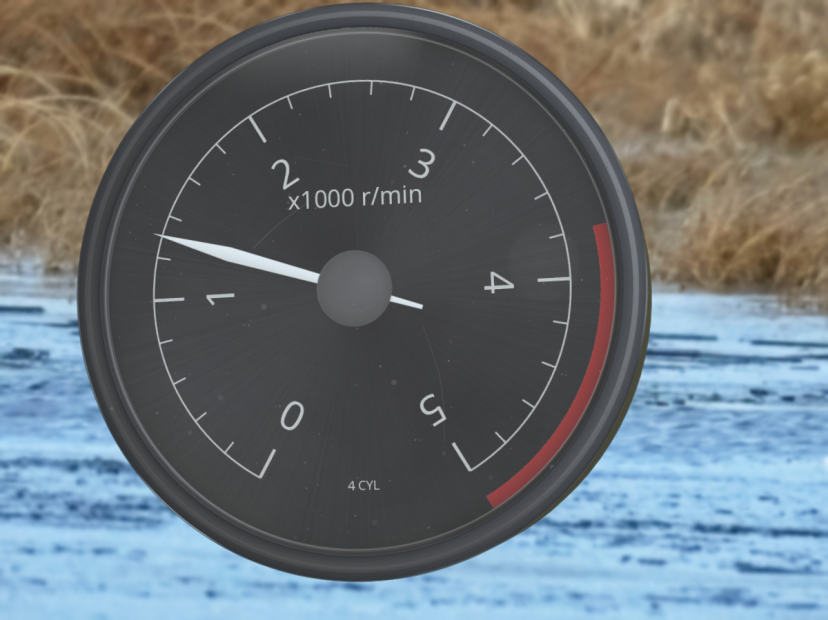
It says {"value": 1300, "unit": "rpm"}
